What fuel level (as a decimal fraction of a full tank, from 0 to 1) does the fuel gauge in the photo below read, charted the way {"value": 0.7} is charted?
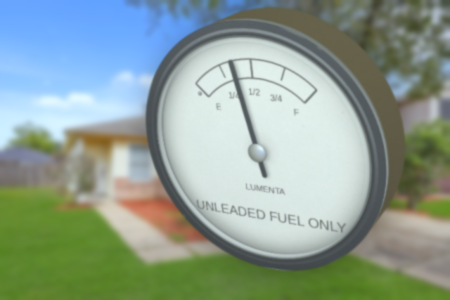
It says {"value": 0.375}
